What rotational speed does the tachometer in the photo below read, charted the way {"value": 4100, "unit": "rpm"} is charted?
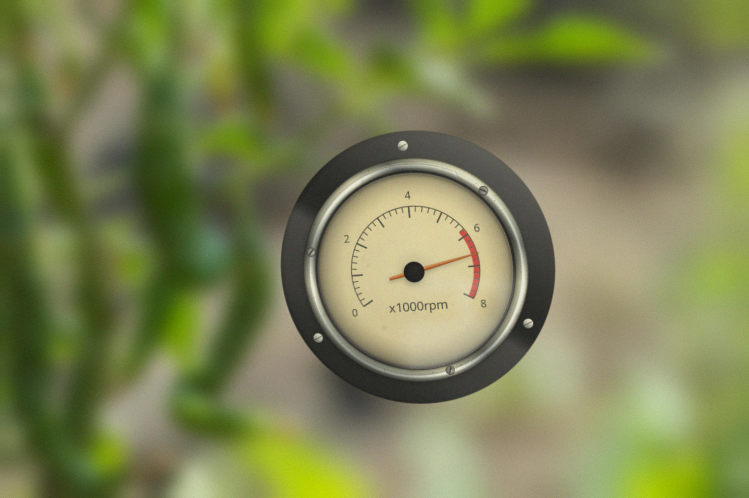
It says {"value": 6600, "unit": "rpm"}
